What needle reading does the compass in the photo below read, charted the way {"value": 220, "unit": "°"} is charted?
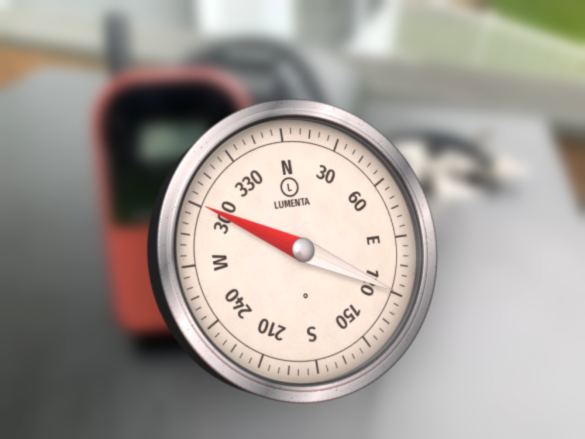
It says {"value": 300, "unit": "°"}
